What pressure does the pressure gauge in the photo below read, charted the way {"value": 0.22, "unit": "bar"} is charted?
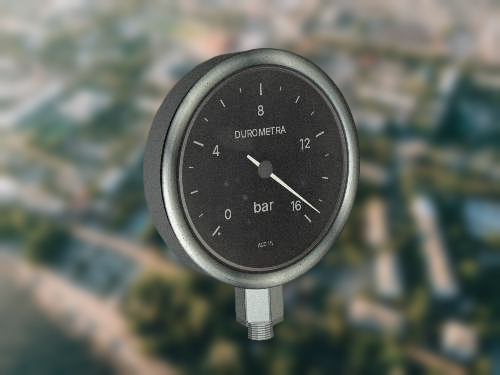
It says {"value": 15.5, "unit": "bar"}
